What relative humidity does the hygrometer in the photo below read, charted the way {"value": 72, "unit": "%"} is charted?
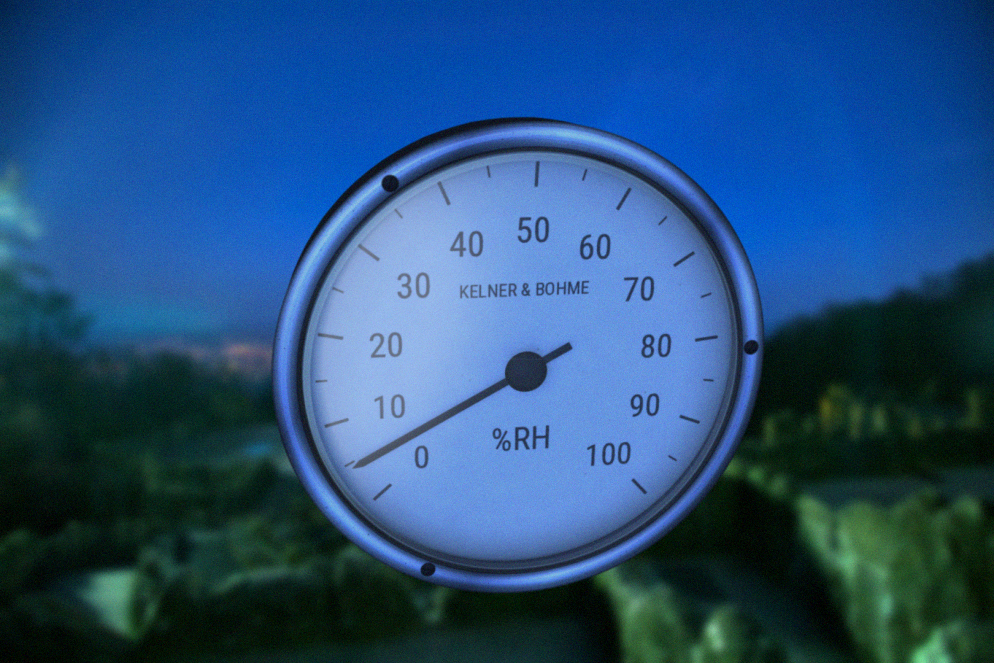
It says {"value": 5, "unit": "%"}
